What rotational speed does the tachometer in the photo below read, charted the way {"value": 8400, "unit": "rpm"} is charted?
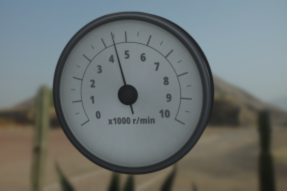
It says {"value": 4500, "unit": "rpm"}
